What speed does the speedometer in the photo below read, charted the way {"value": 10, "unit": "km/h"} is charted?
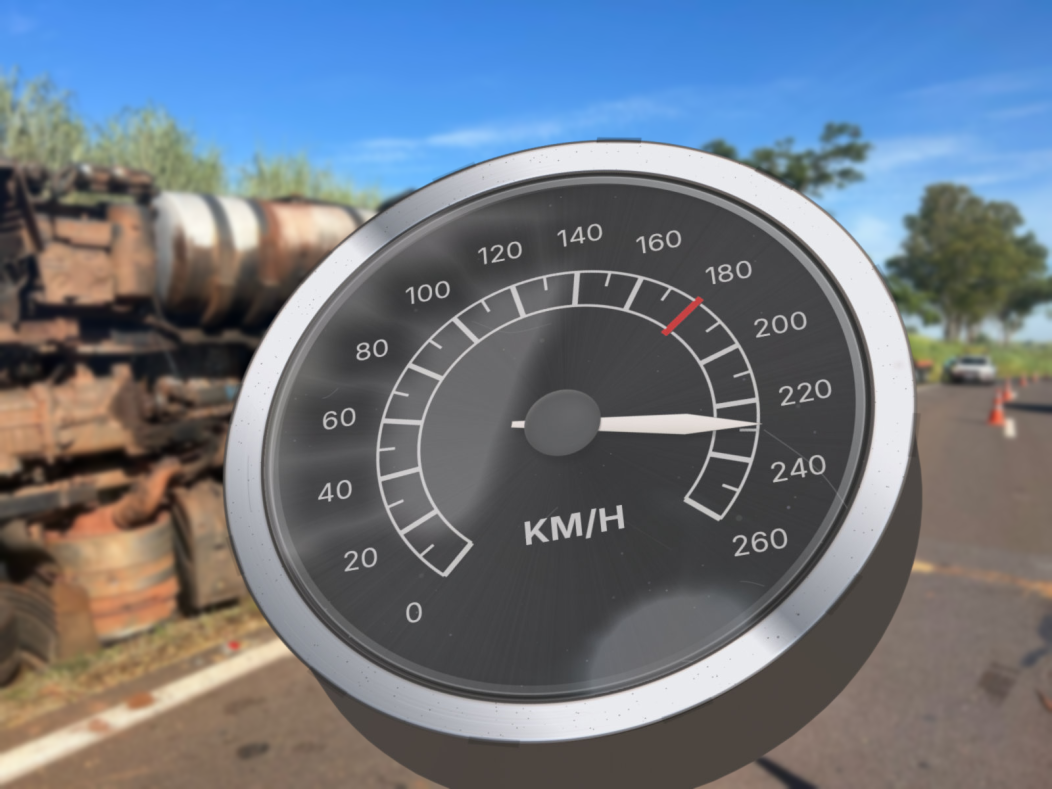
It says {"value": 230, "unit": "km/h"}
